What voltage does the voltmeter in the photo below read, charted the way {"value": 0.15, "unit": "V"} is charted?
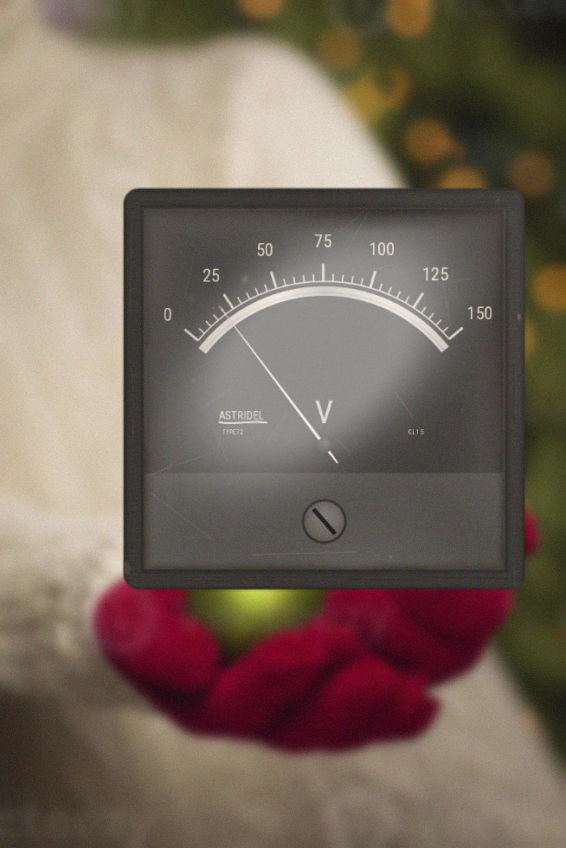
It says {"value": 20, "unit": "V"}
